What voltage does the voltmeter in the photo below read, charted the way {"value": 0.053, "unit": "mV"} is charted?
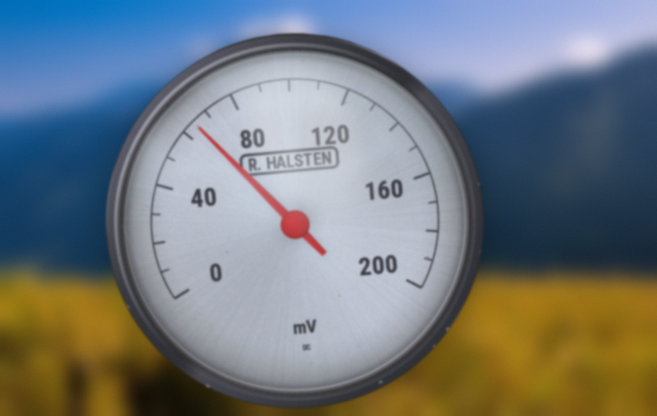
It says {"value": 65, "unit": "mV"}
